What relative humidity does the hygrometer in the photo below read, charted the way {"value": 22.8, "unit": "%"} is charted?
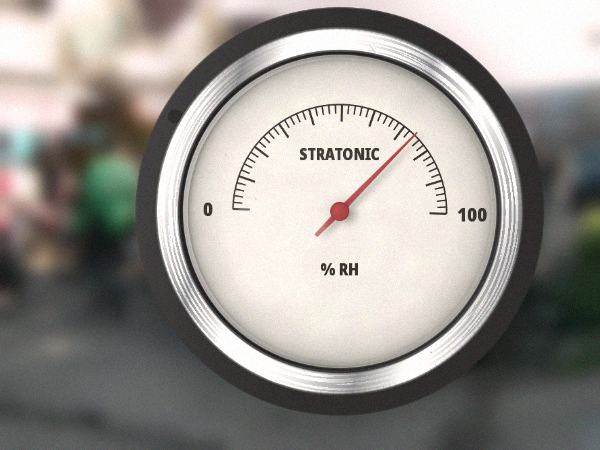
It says {"value": 74, "unit": "%"}
